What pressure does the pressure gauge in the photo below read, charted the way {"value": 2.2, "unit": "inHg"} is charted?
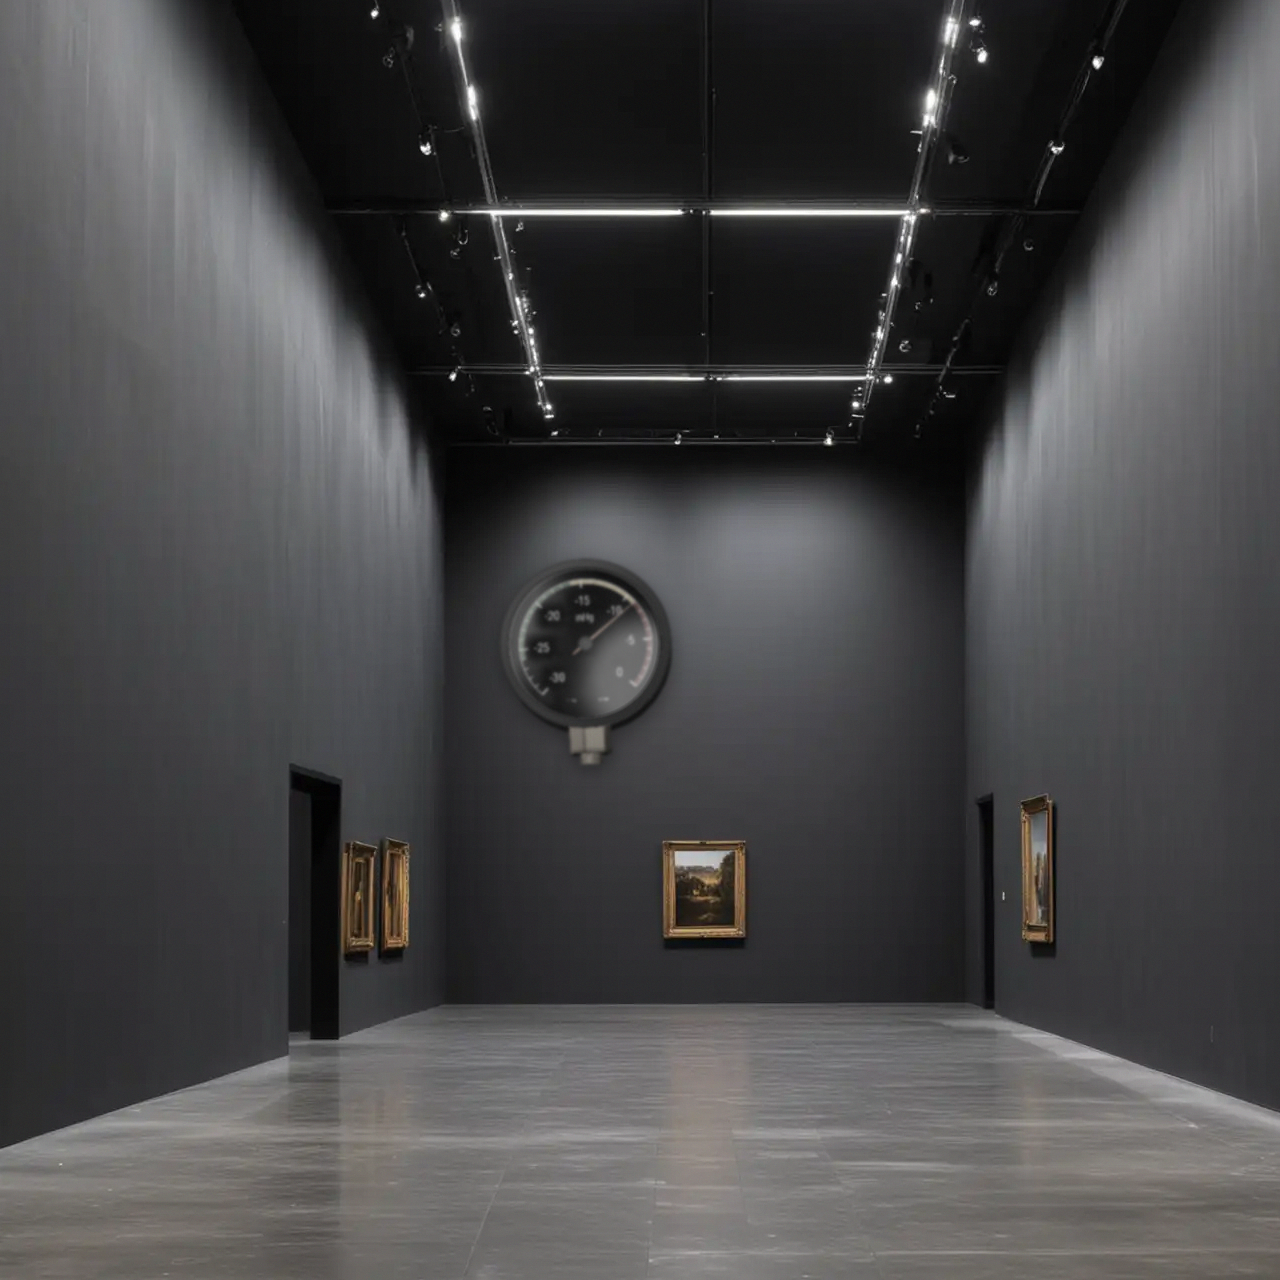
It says {"value": -9, "unit": "inHg"}
